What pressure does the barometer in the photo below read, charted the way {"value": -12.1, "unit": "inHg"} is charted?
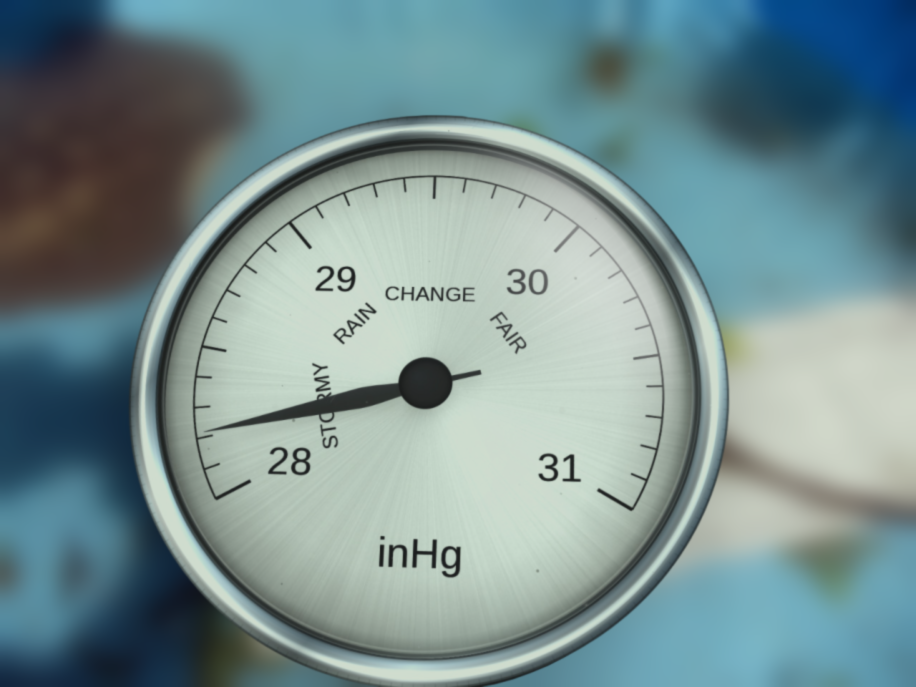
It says {"value": 28.2, "unit": "inHg"}
